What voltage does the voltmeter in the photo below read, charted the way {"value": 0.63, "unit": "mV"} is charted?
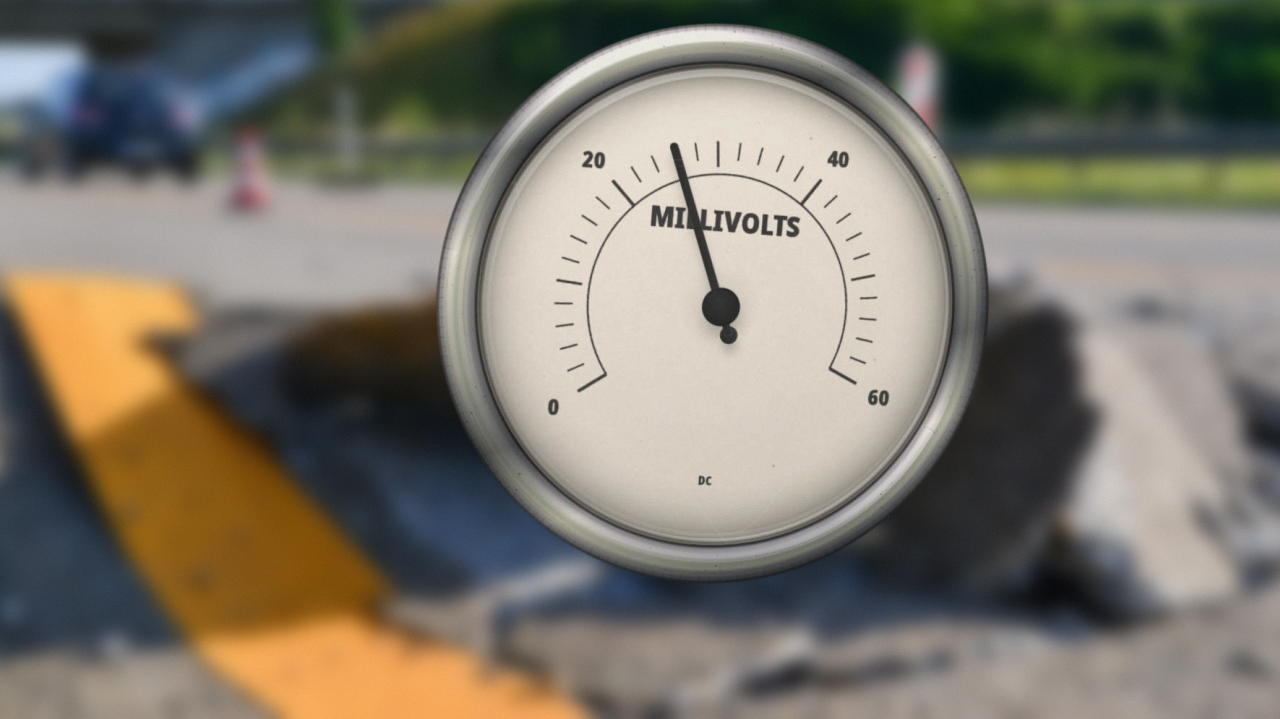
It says {"value": 26, "unit": "mV"}
